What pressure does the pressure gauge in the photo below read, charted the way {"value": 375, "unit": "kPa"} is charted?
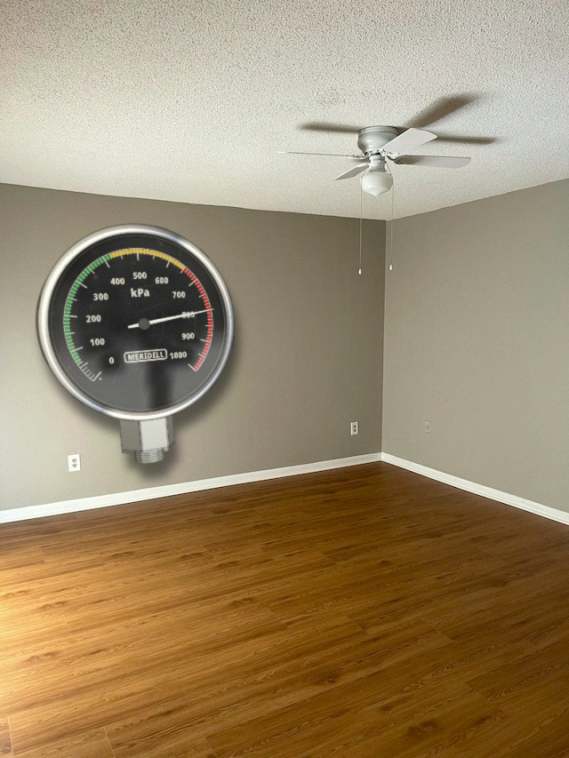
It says {"value": 800, "unit": "kPa"}
